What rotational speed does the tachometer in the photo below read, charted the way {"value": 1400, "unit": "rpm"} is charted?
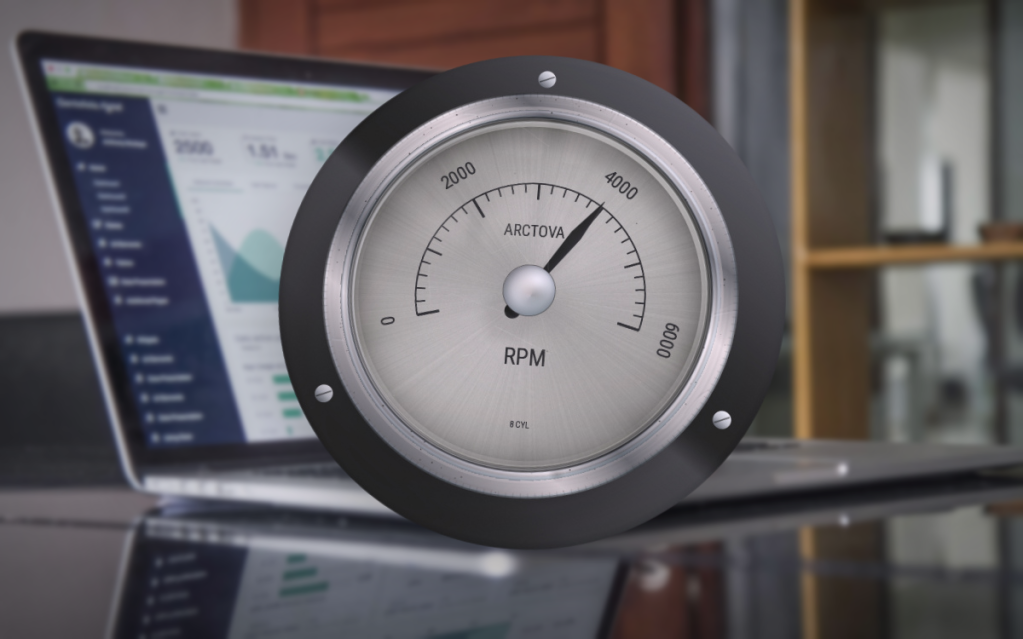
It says {"value": 4000, "unit": "rpm"}
